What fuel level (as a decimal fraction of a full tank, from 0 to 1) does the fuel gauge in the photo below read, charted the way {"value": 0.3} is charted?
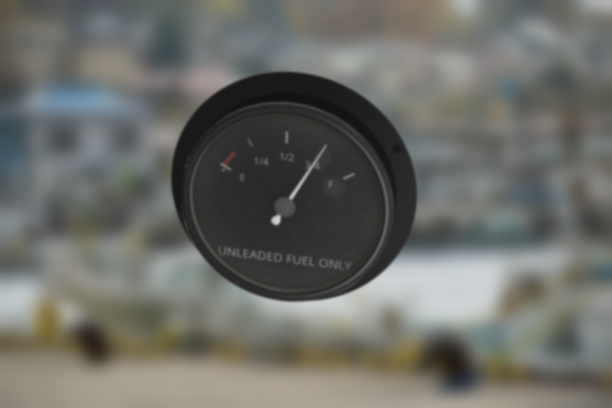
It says {"value": 0.75}
